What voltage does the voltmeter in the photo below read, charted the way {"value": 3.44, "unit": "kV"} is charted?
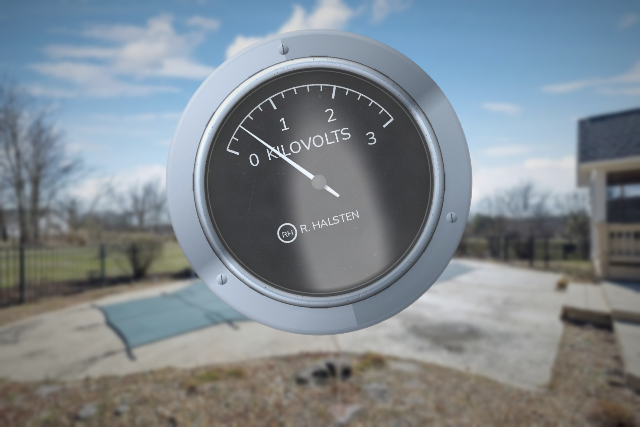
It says {"value": 0.4, "unit": "kV"}
